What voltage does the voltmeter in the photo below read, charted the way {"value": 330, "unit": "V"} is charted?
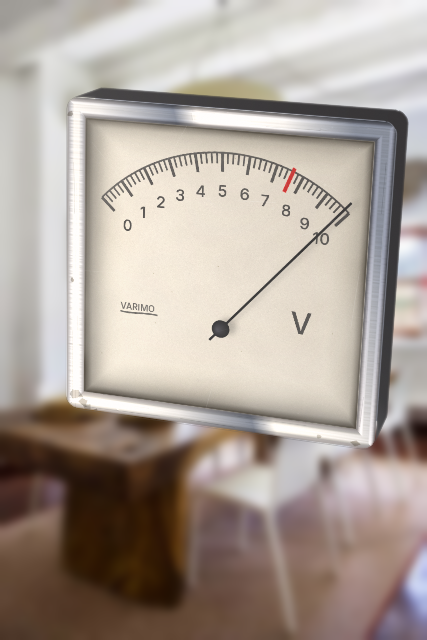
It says {"value": 9.8, "unit": "V"}
